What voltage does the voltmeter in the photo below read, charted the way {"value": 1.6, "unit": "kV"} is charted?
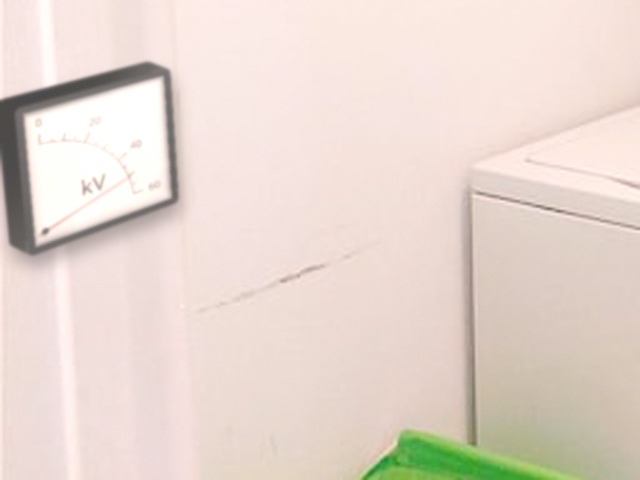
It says {"value": 50, "unit": "kV"}
